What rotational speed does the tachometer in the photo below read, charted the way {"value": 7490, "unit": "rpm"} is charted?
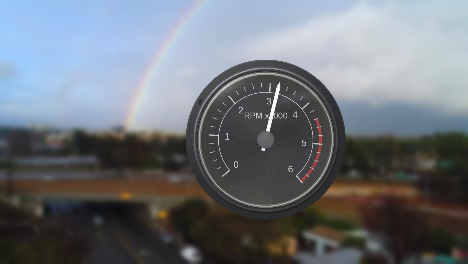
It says {"value": 3200, "unit": "rpm"}
